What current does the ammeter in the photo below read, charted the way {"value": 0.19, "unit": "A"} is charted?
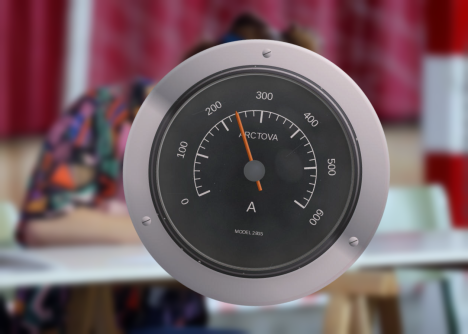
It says {"value": 240, "unit": "A"}
